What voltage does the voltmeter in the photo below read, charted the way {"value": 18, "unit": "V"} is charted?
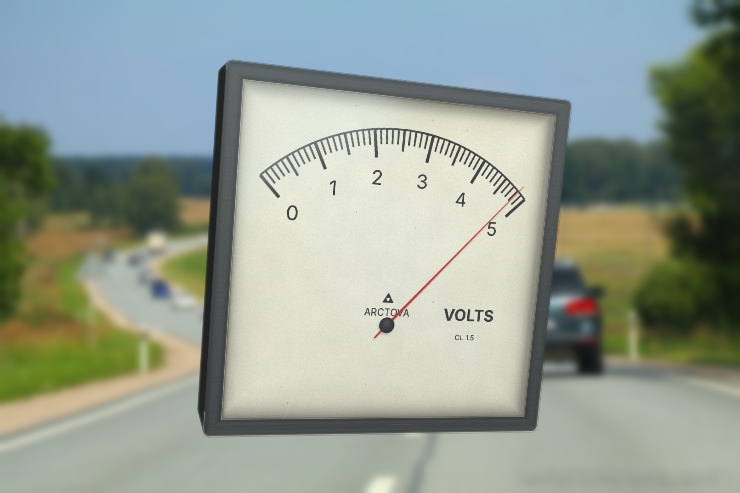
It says {"value": 4.8, "unit": "V"}
